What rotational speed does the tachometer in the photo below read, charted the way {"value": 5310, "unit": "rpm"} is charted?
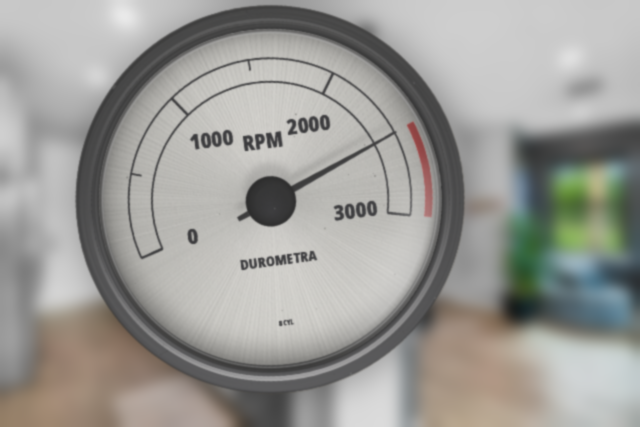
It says {"value": 2500, "unit": "rpm"}
